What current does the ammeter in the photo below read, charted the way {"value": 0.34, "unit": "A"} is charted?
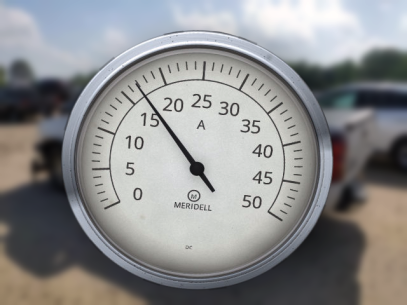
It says {"value": 17, "unit": "A"}
